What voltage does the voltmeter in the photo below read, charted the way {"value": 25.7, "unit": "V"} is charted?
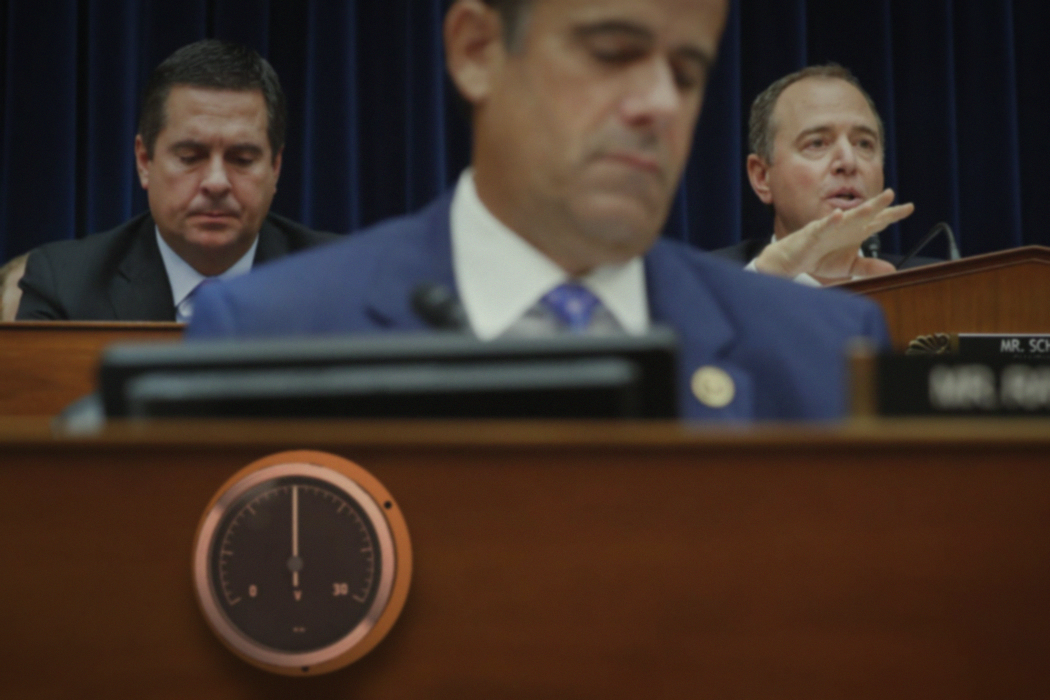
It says {"value": 15, "unit": "V"}
